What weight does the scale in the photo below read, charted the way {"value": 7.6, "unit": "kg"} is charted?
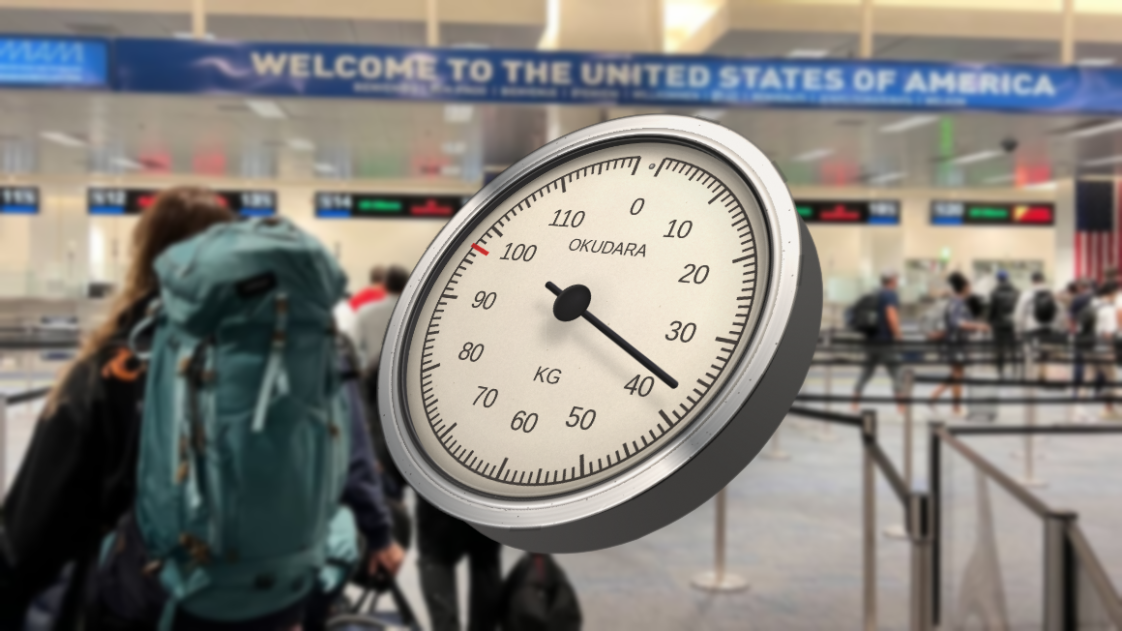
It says {"value": 37, "unit": "kg"}
